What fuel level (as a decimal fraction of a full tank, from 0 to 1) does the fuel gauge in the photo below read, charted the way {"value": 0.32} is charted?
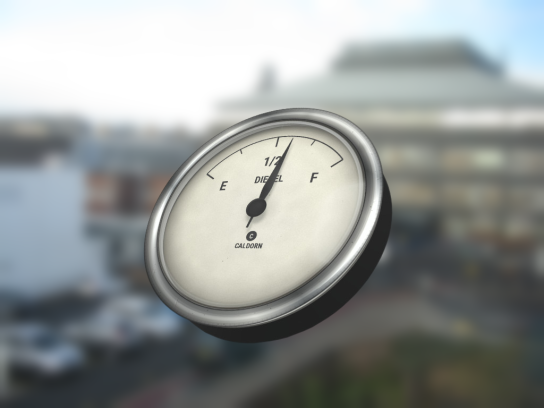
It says {"value": 0.625}
